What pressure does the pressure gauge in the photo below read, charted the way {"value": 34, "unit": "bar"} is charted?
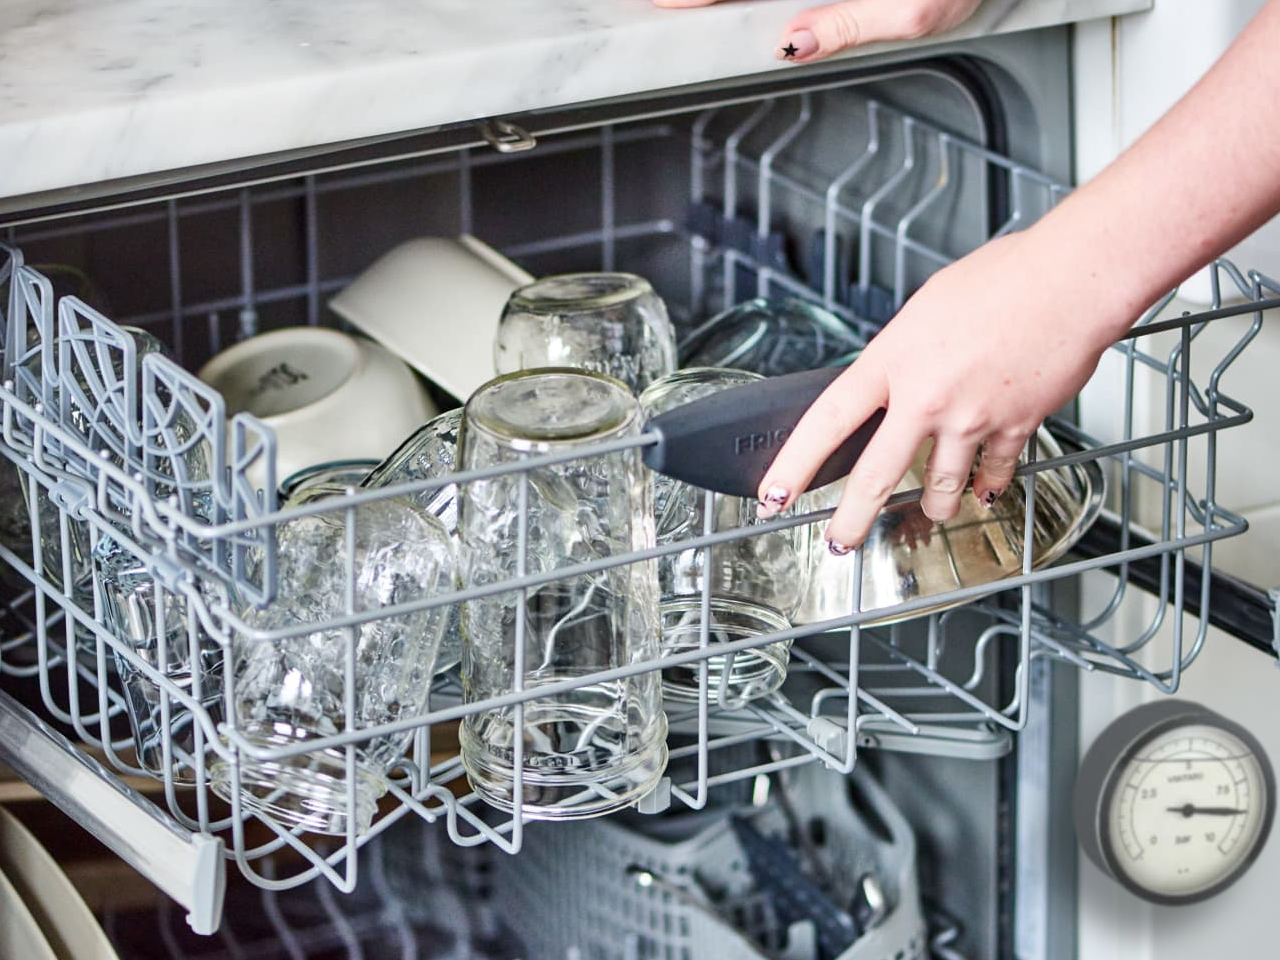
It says {"value": 8.5, "unit": "bar"}
